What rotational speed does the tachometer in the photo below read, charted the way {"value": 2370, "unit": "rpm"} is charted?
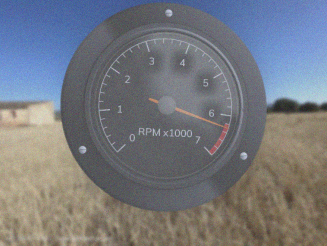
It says {"value": 6300, "unit": "rpm"}
